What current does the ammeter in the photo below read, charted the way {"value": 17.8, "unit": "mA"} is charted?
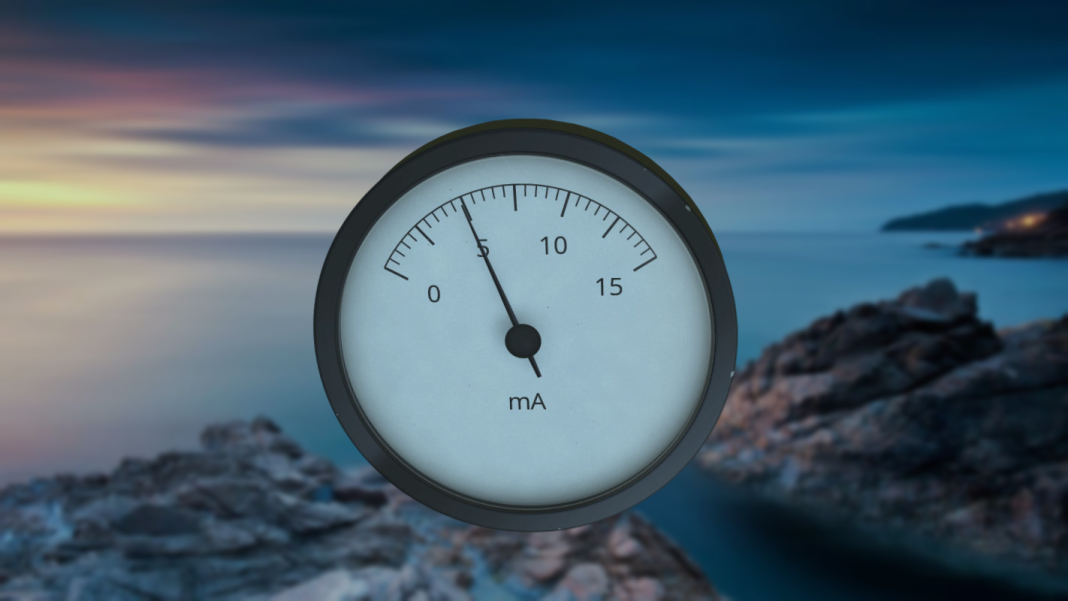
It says {"value": 5, "unit": "mA"}
